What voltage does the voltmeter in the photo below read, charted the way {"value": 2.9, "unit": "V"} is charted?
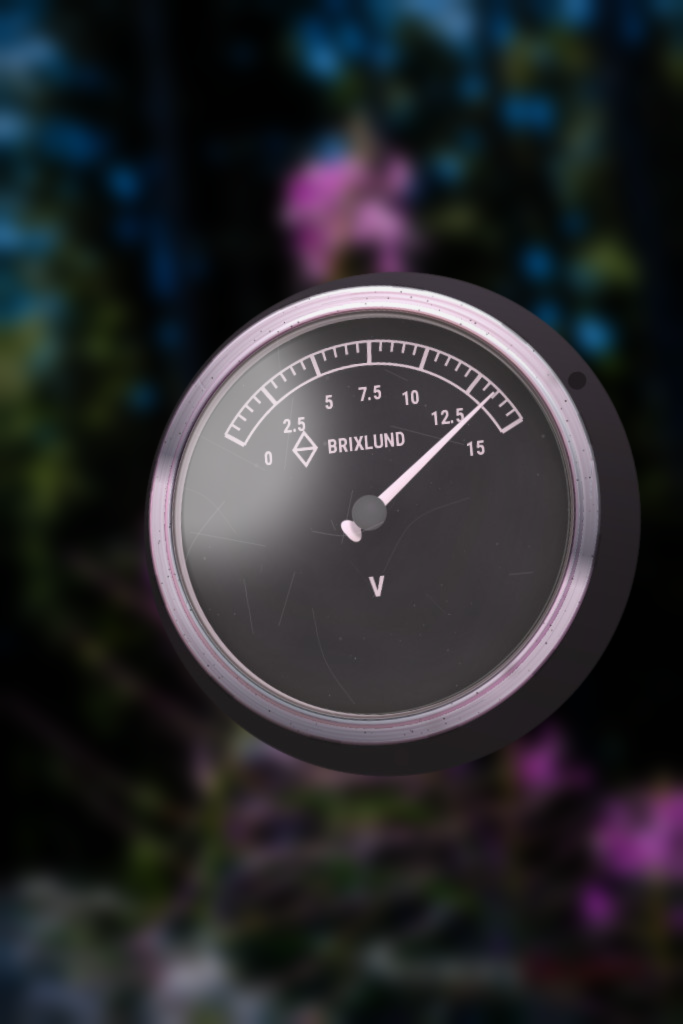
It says {"value": 13.5, "unit": "V"}
